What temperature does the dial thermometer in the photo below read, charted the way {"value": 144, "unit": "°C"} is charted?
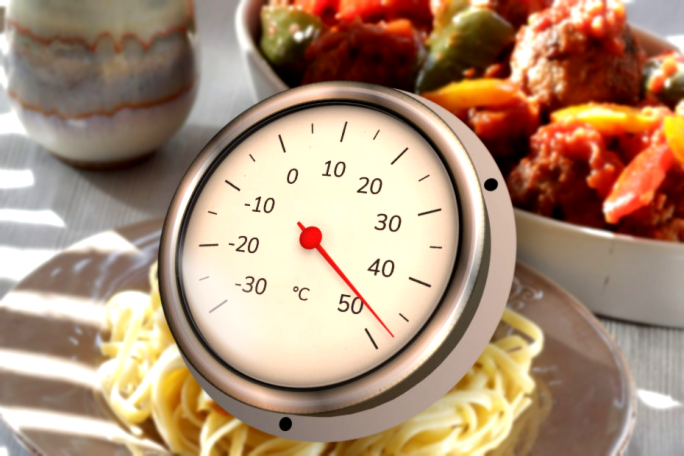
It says {"value": 47.5, "unit": "°C"}
